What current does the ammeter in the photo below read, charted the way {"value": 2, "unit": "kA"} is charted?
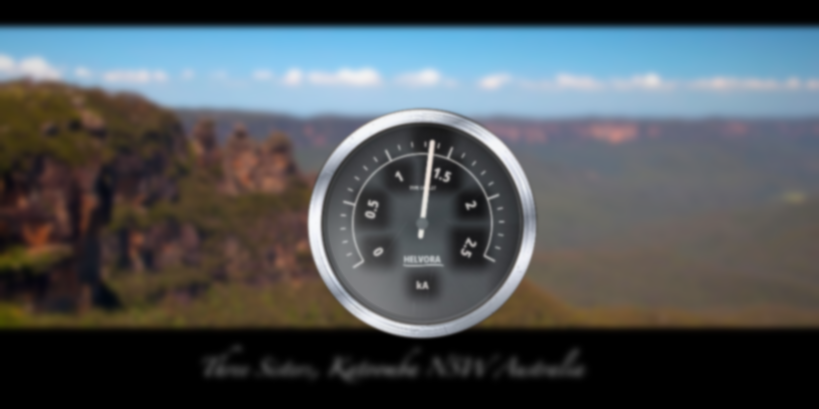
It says {"value": 1.35, "unit": "kA"}
